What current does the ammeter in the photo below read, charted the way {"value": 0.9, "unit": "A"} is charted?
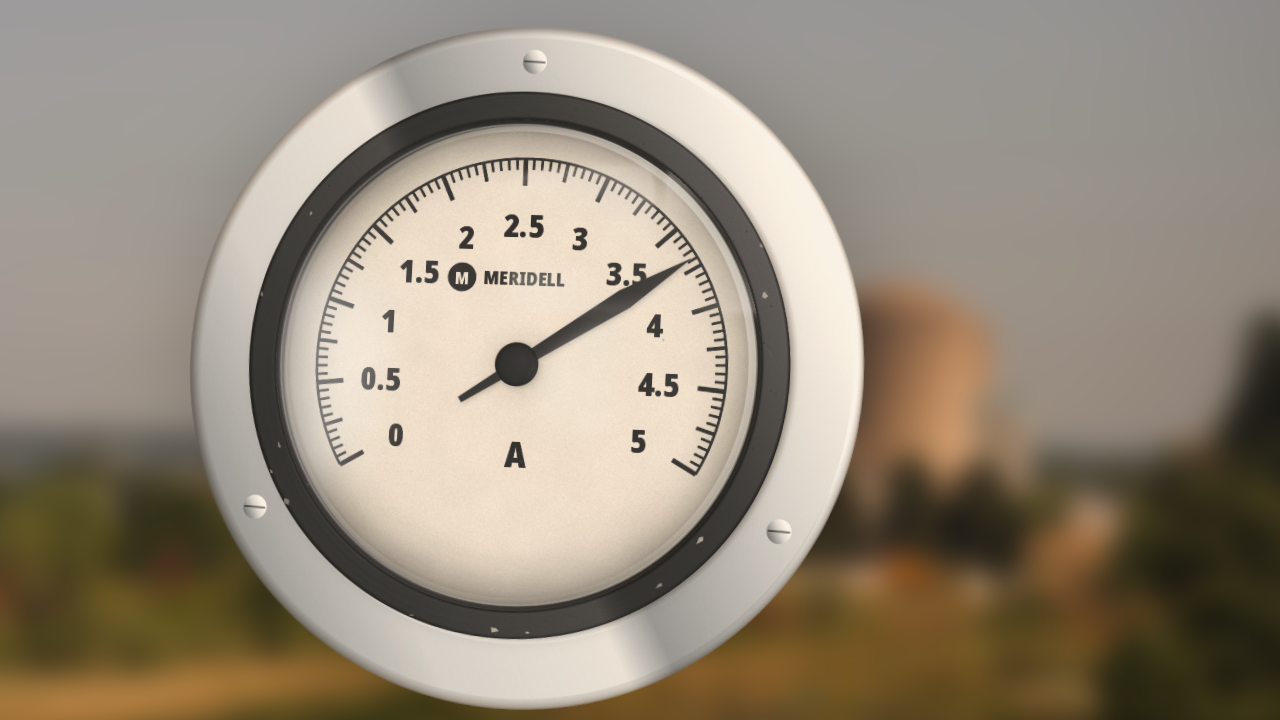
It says {"value": 3.7, "unit": "A"}
